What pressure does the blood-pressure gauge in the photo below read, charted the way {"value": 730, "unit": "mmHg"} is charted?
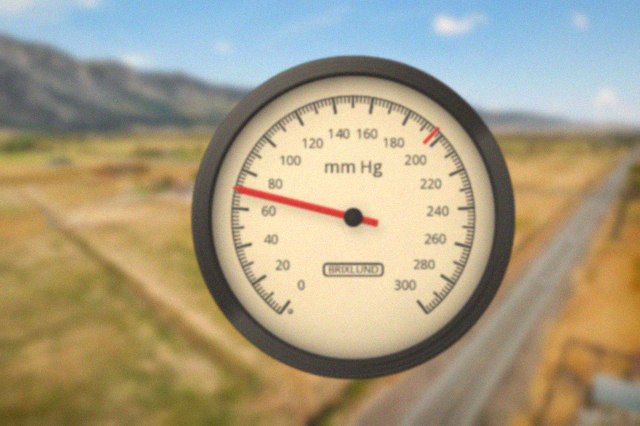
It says {"value": 70, "unit": "mmHg"}
